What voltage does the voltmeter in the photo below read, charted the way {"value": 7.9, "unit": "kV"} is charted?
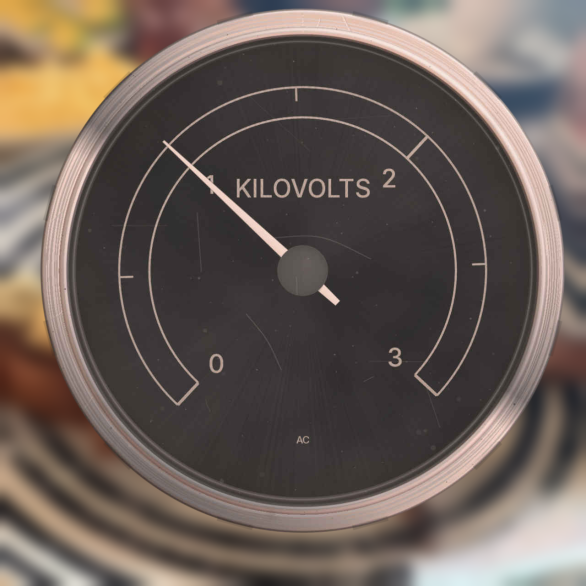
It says {"value": 1, "unit": "kV"}
